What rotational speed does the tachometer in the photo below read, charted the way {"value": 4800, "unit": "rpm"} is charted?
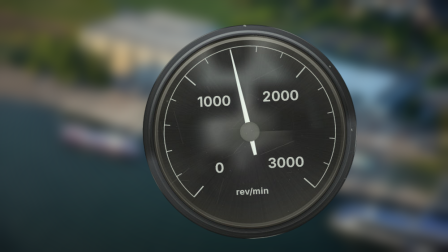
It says {"value": 1400, "unit": "rpm"}
